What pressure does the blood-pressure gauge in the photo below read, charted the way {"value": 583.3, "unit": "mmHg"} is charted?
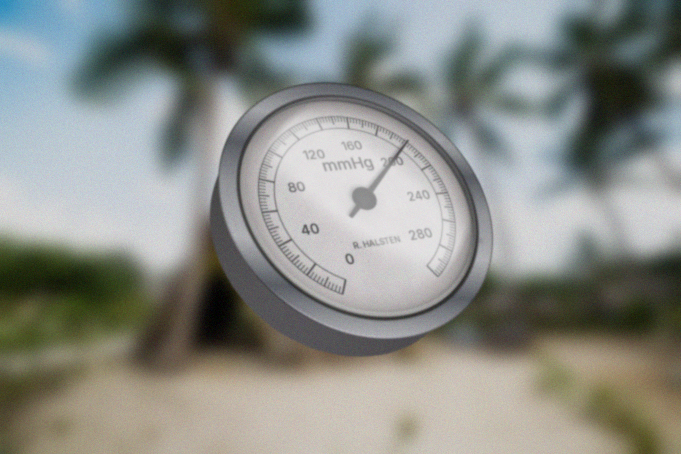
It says {"value": 200, "unit": "mmHg"}
